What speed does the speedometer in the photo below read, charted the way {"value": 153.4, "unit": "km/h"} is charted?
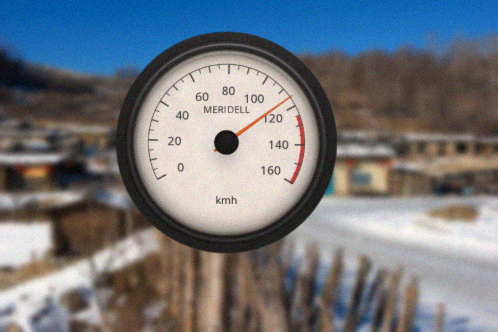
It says {"value": 115, "unit": "km/h"}
